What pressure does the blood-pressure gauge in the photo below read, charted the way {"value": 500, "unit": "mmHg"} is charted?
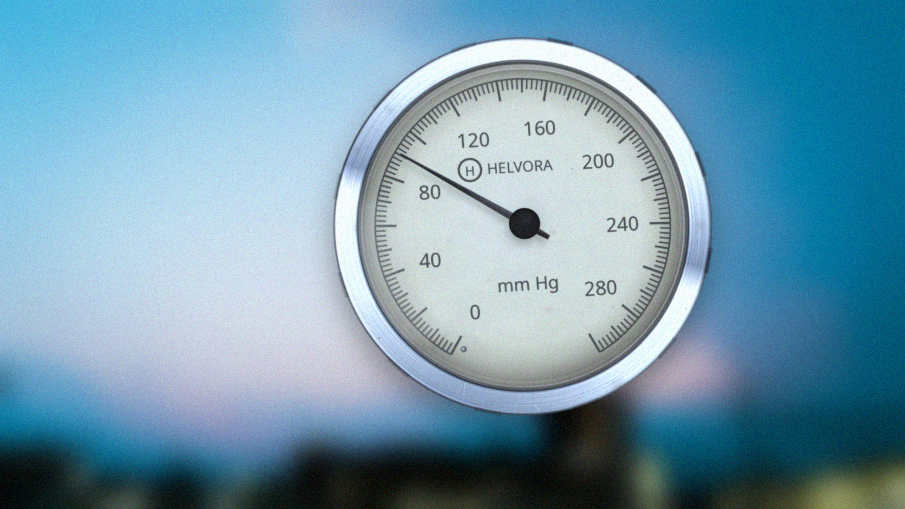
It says {"value": 90, "unit": "mmHg"}
